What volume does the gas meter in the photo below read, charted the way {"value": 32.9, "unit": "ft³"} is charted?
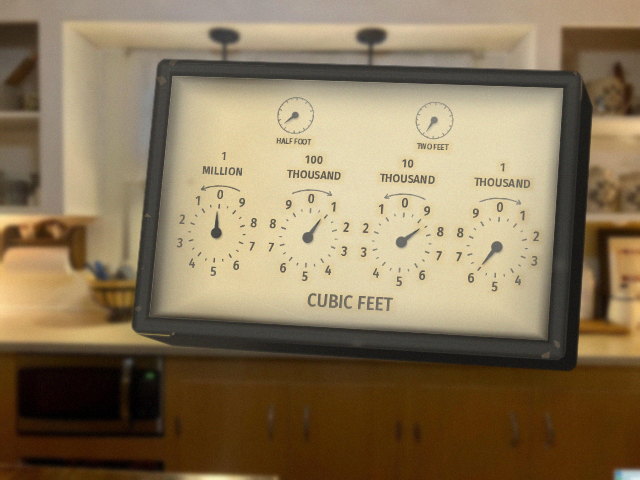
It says {"value": 8600, "unit": "ft³"}
